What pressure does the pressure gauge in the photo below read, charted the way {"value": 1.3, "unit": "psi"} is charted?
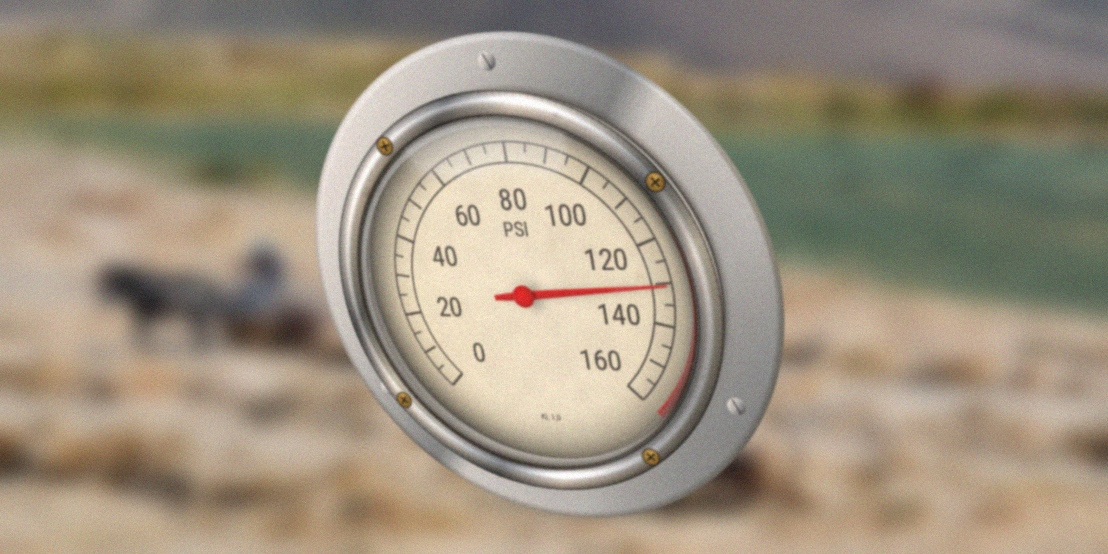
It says {"value": 130, "unit": "psi"}
